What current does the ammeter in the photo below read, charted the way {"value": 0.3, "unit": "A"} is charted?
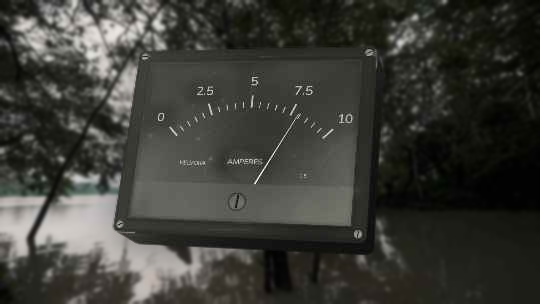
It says {"value": 8, "unit": "A"}
